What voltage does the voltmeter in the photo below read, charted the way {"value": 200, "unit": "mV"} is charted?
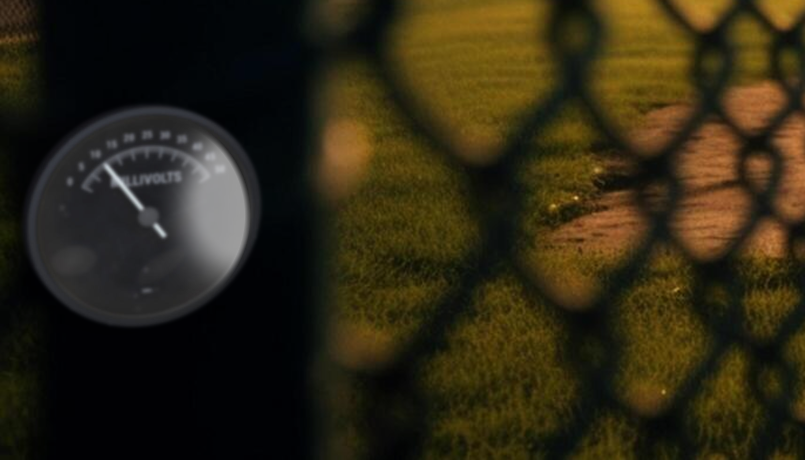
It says {"value": 10, "unit": "mV"}
